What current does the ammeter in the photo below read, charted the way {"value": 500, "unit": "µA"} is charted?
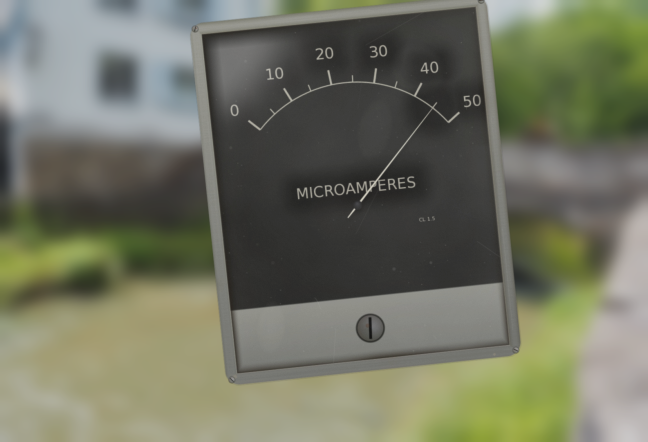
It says {"value": 45, "unit": "µA"}
